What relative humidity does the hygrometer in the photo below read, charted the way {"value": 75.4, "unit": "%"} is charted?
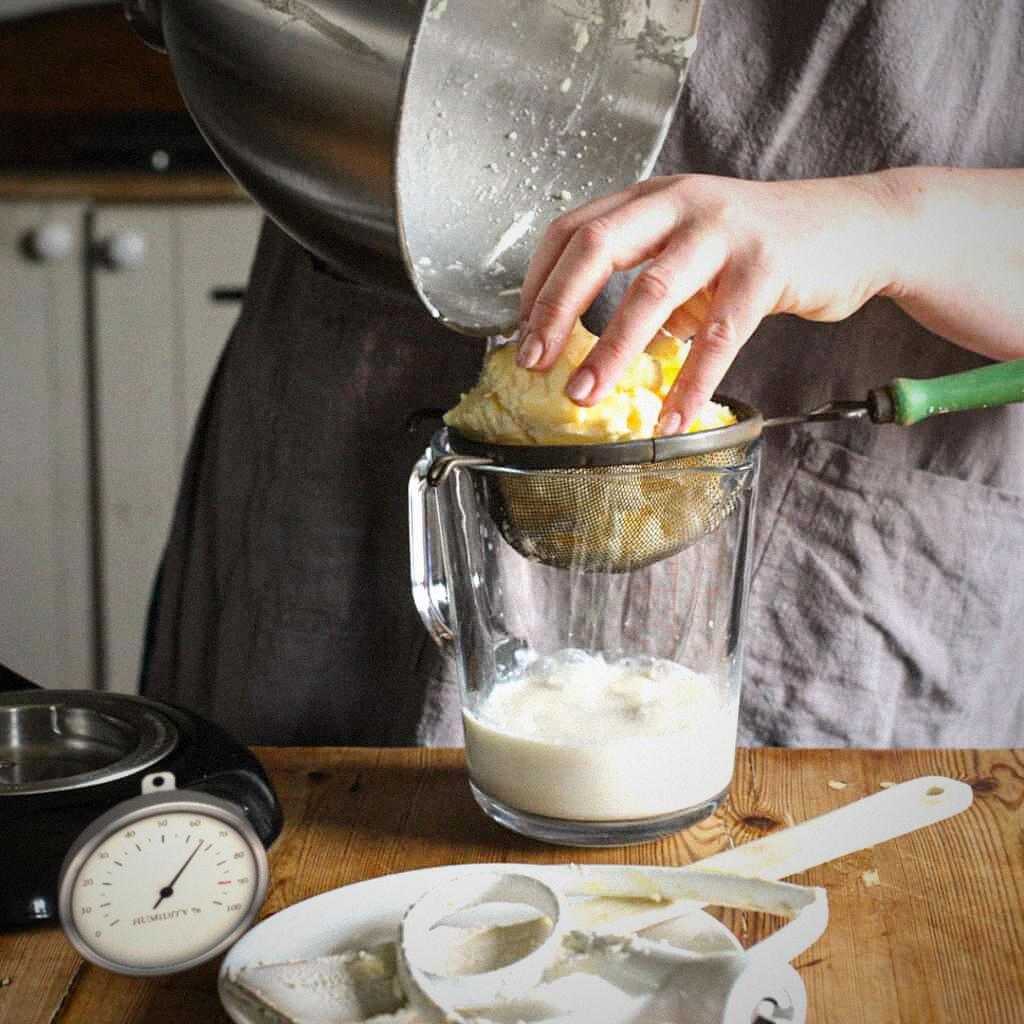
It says {"value": 65, "unit": "%"}
